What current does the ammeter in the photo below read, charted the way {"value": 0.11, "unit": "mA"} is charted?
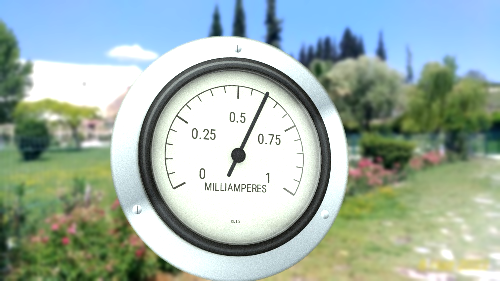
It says {"value": 0.6, "unit": "mA"}
